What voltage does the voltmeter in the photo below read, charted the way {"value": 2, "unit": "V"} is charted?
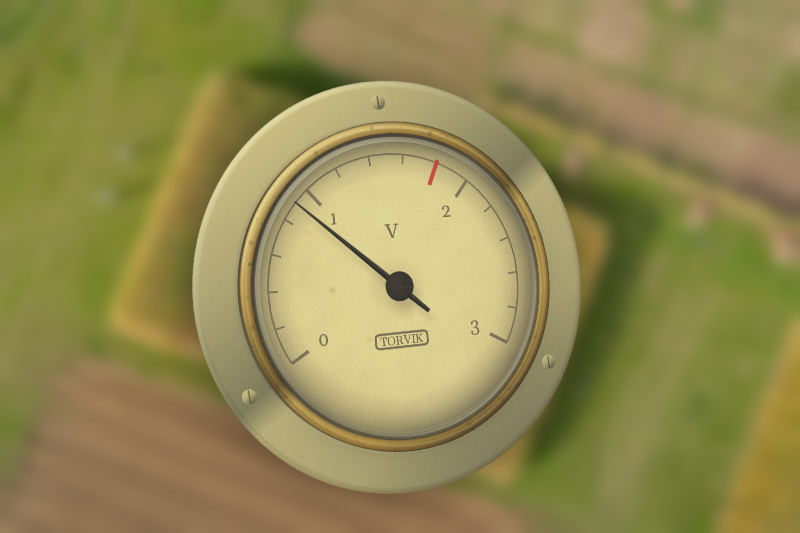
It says {"value": 0.9, "unit": "V"}
